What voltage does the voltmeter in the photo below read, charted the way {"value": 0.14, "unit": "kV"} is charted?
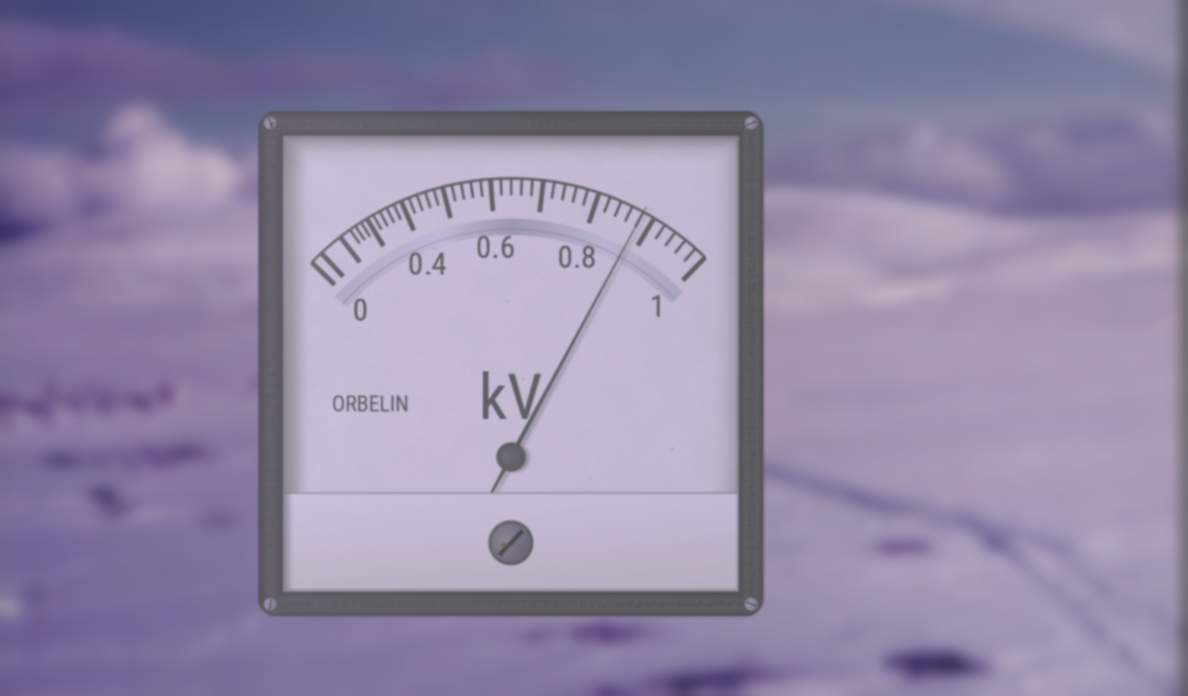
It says {"value": 0.88, "unit": "kV"}
